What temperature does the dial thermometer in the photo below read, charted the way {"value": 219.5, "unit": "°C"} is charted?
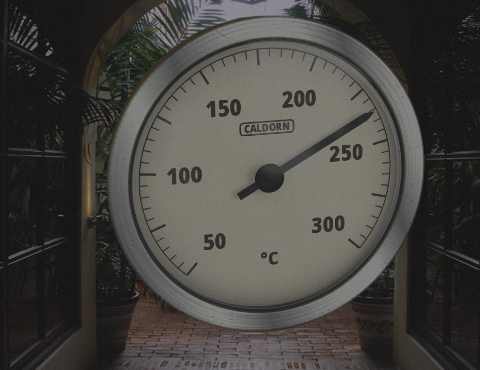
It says {"value": 235, "unit": "°C"}
